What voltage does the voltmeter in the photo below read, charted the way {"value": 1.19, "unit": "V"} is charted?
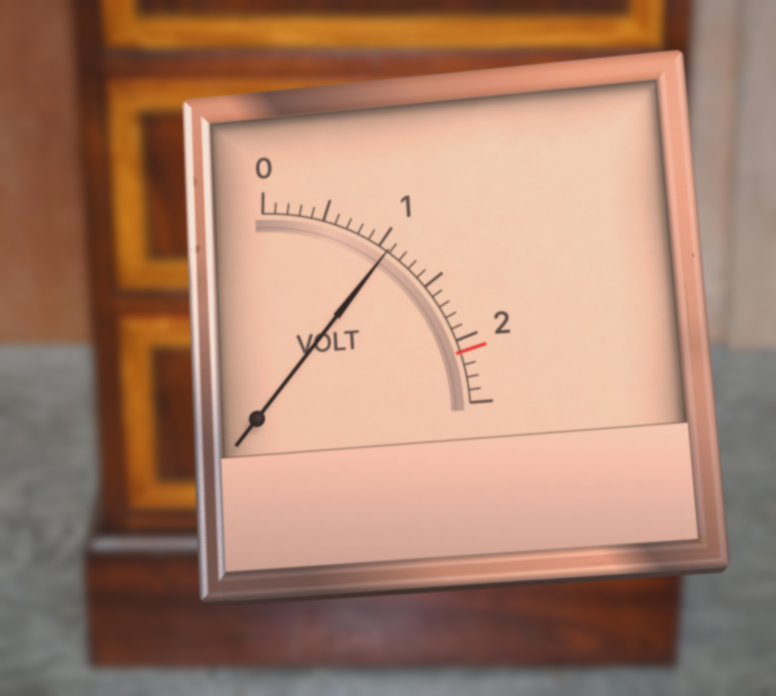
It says {"value": 1.1, "unit": "V"}
